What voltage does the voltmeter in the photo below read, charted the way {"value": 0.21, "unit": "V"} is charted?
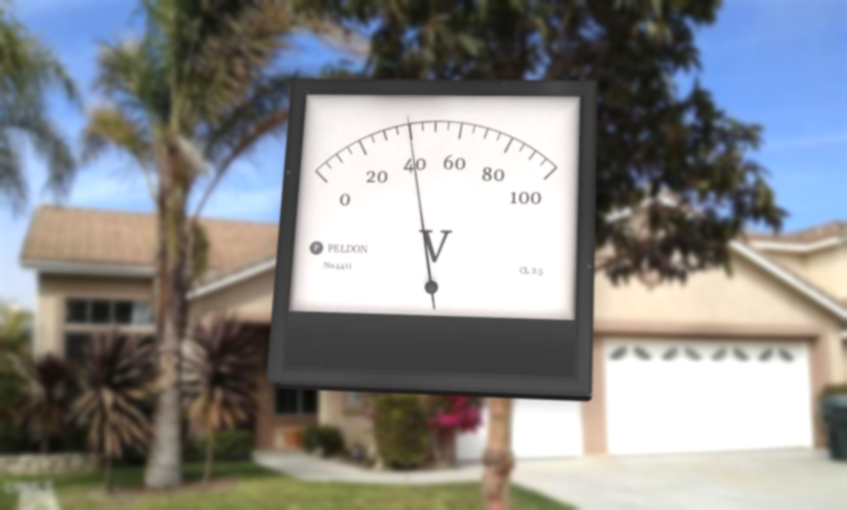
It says {"value": 40, "unit": "V"}
